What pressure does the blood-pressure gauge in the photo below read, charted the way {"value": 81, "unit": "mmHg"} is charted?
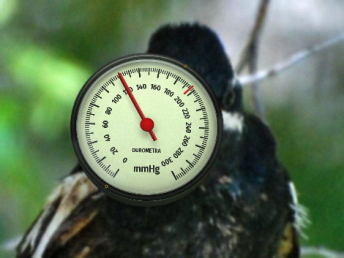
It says {"value": 120, "unit": "mmHg"}
